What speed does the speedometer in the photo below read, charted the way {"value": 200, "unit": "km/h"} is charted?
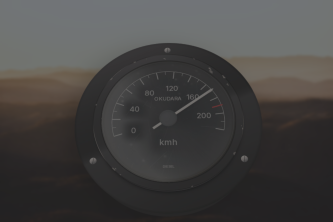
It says {"value": 170, "unit": "km/h"}
